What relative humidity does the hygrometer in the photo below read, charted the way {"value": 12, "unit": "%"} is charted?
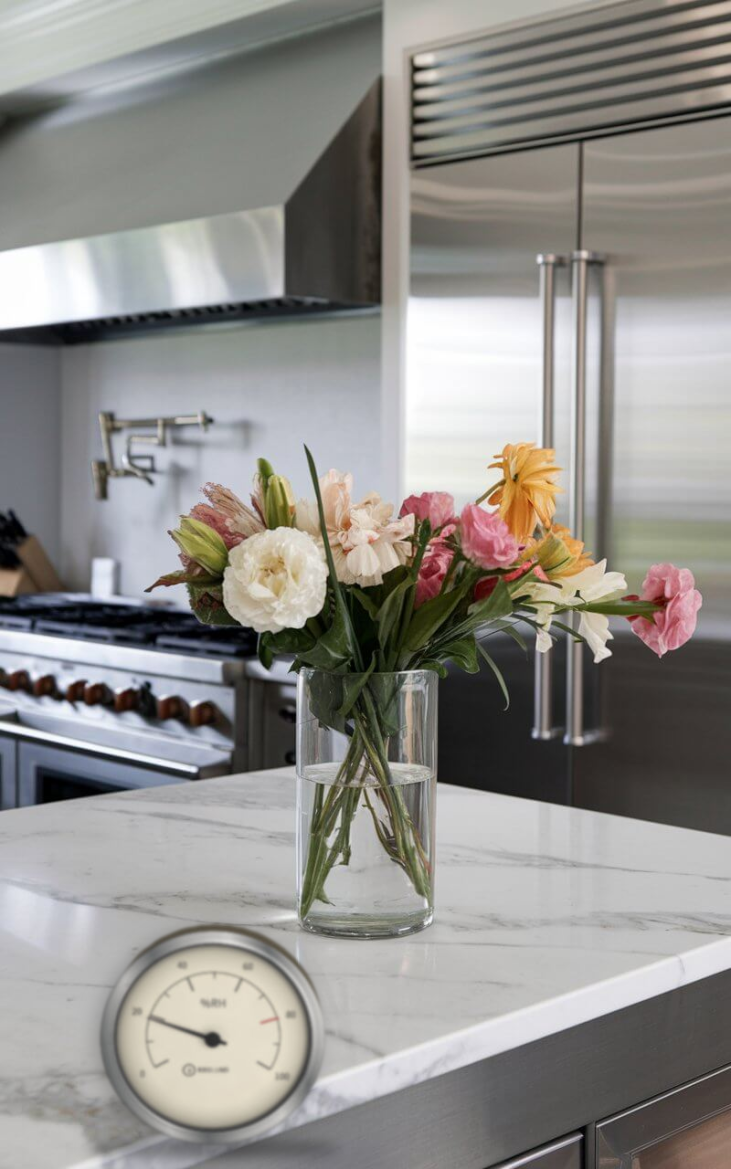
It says {"value": 20, "unit": "%"}
